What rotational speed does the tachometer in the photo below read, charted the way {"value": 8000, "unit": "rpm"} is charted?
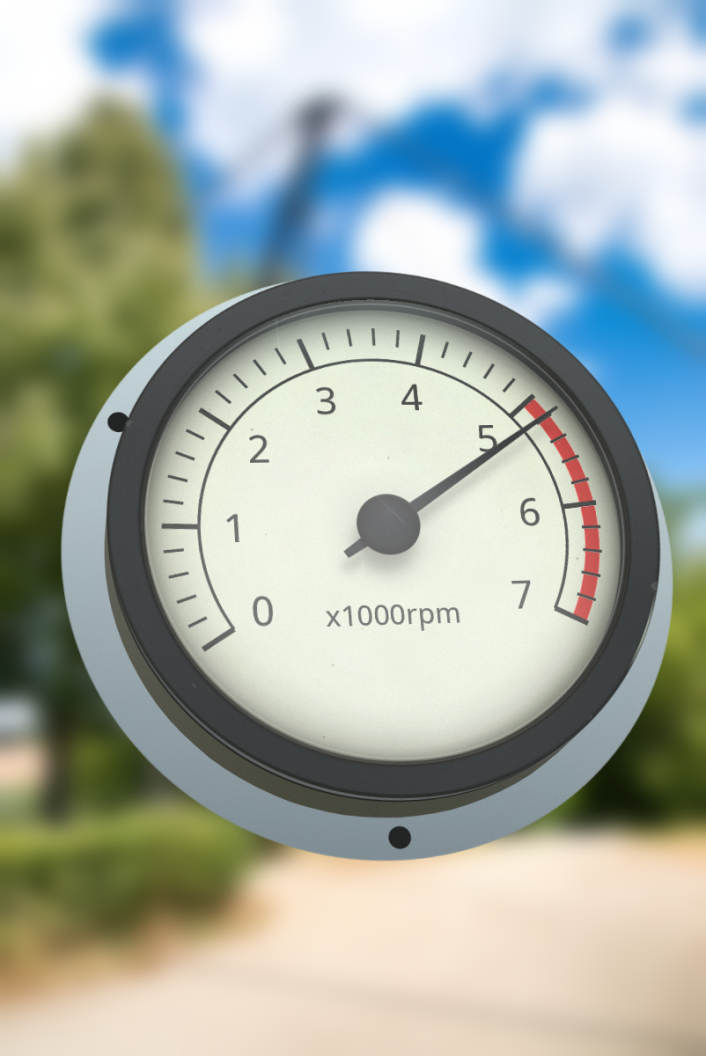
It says {"value": 5200, "unit": "rpm"}
